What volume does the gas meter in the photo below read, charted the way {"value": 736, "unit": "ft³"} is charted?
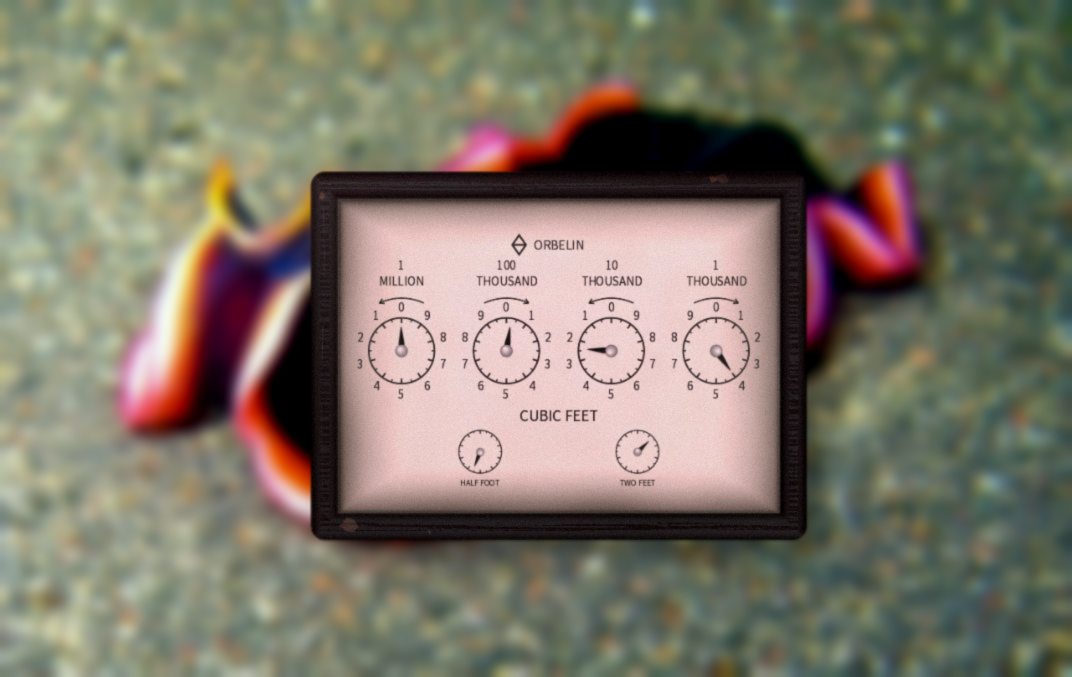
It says {"value": 2400, "unit": "ft³"}
